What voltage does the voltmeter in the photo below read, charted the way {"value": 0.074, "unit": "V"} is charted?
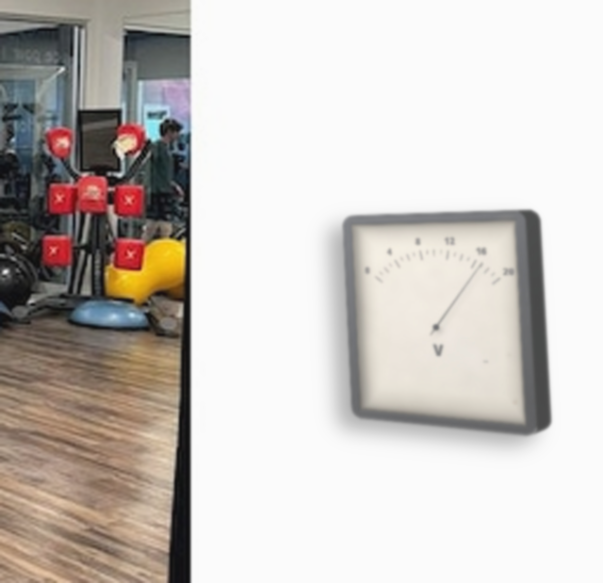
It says {"value": 17, "unit": "V"}
